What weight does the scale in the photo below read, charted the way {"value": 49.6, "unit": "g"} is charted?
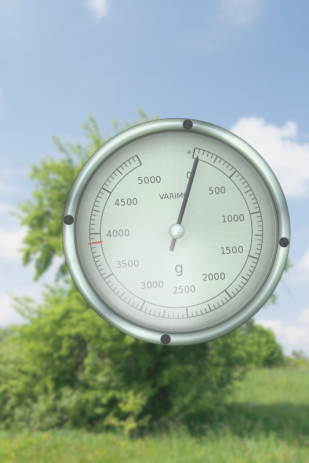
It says {"value": 50, "unit": "g"}
